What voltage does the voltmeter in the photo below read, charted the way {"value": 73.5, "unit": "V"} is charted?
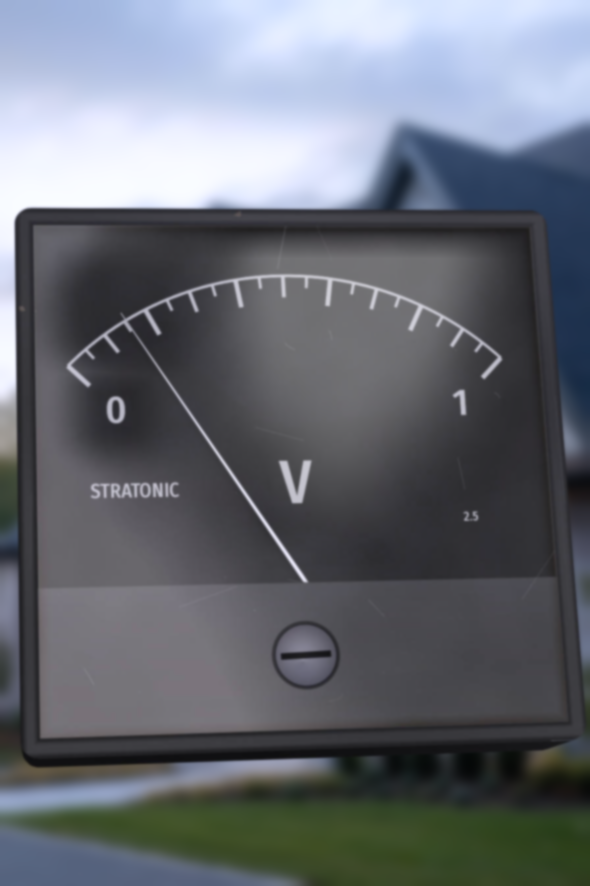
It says {"value": 0.15, "unit": "V"}
